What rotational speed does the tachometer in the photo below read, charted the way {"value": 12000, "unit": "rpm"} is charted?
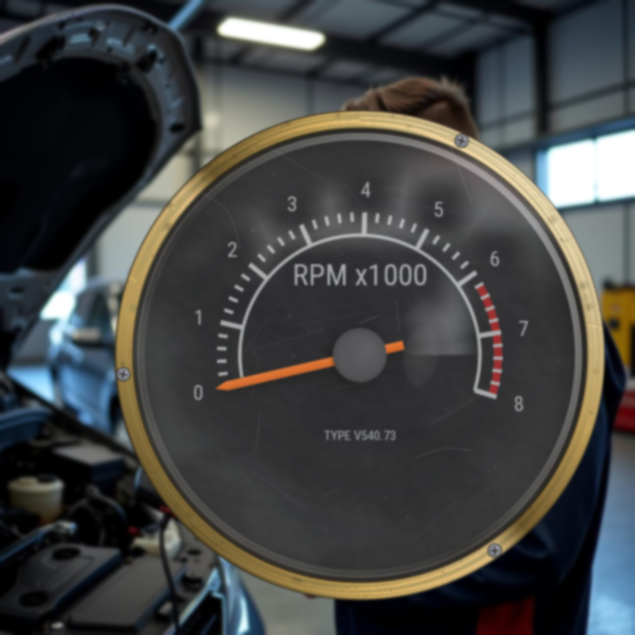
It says {"value": 0, "unit": "rpm"}
